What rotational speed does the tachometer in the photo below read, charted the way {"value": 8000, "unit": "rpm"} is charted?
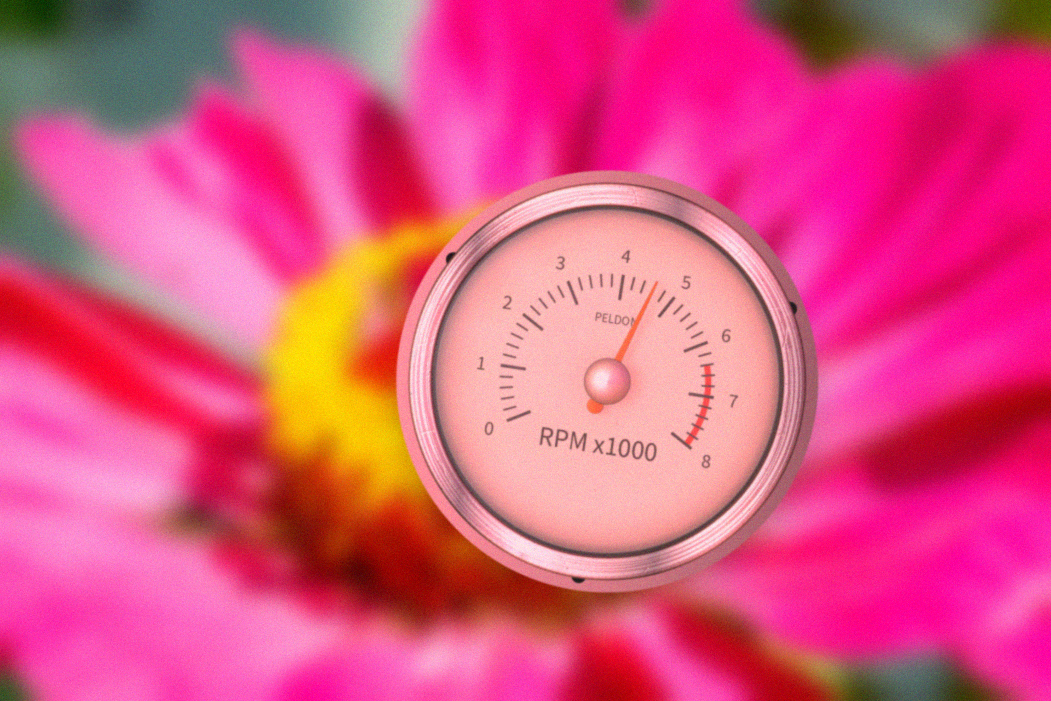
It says {"value": 4600, "unit": "rpm"}
